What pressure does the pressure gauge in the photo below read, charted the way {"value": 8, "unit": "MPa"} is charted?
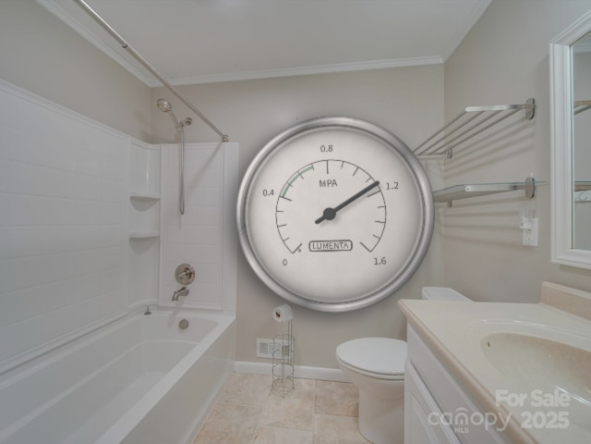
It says {"value": 1.15, "unit": "MPa"}
